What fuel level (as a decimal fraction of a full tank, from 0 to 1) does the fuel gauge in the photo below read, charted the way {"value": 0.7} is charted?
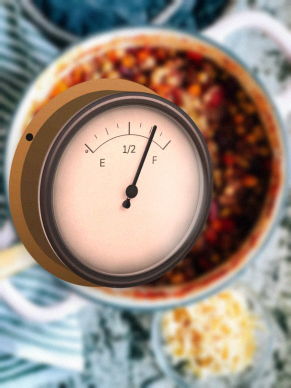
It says {"value": 0.75}
